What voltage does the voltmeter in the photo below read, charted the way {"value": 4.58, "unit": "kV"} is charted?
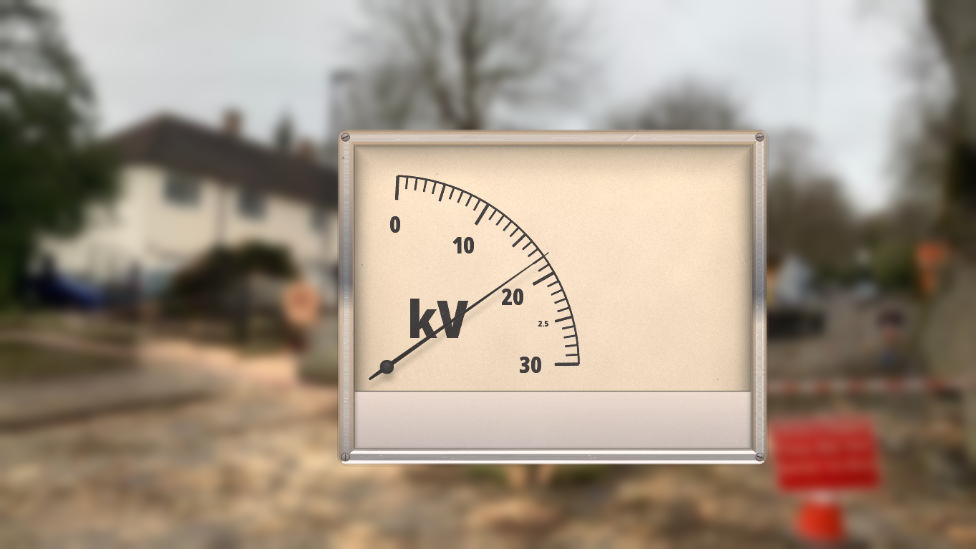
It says {"value": 18, "unit": "kV"}
